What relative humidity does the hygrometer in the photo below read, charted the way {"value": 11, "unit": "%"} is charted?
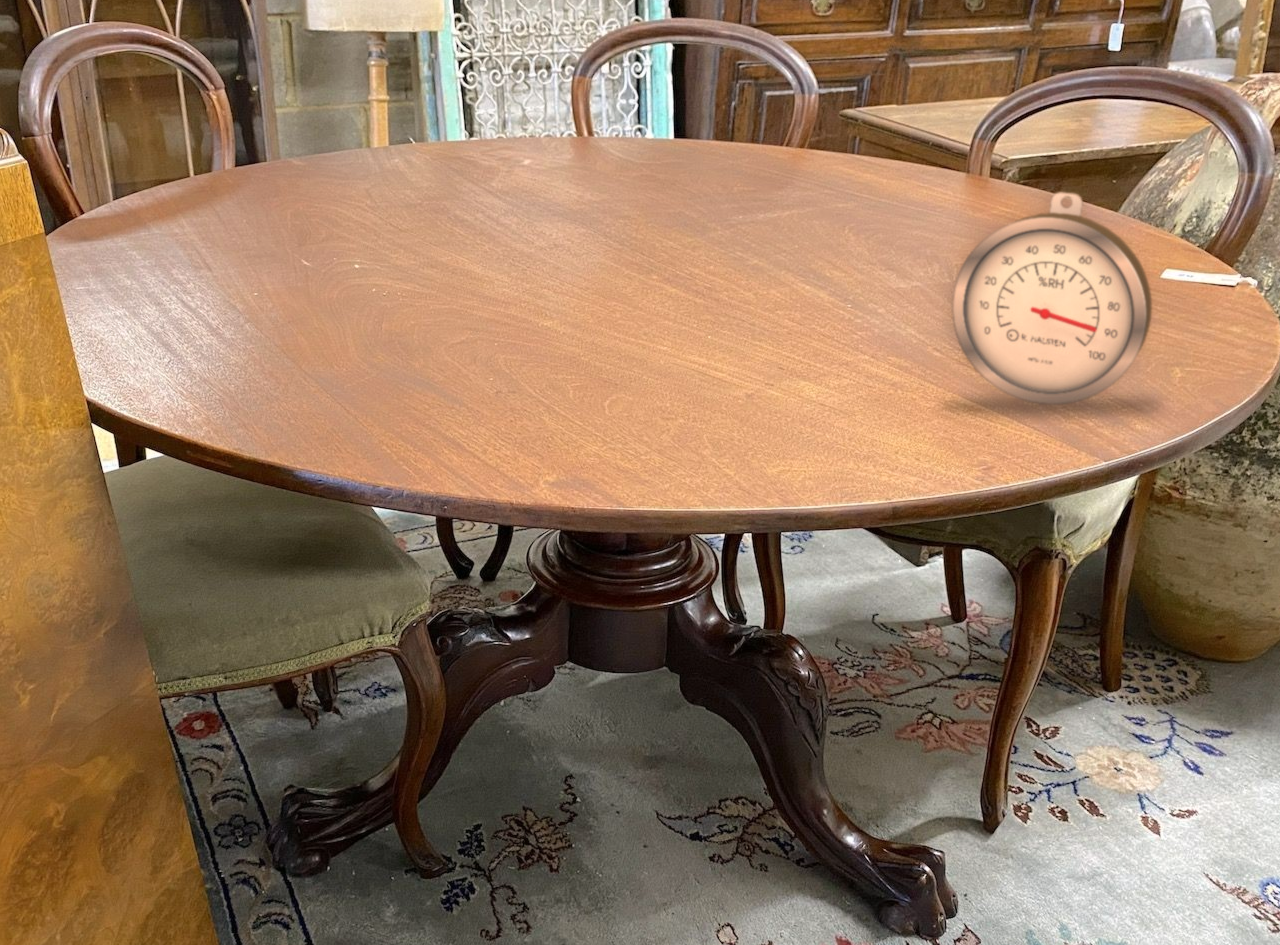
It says {"value": 90, "unit": "%"}
